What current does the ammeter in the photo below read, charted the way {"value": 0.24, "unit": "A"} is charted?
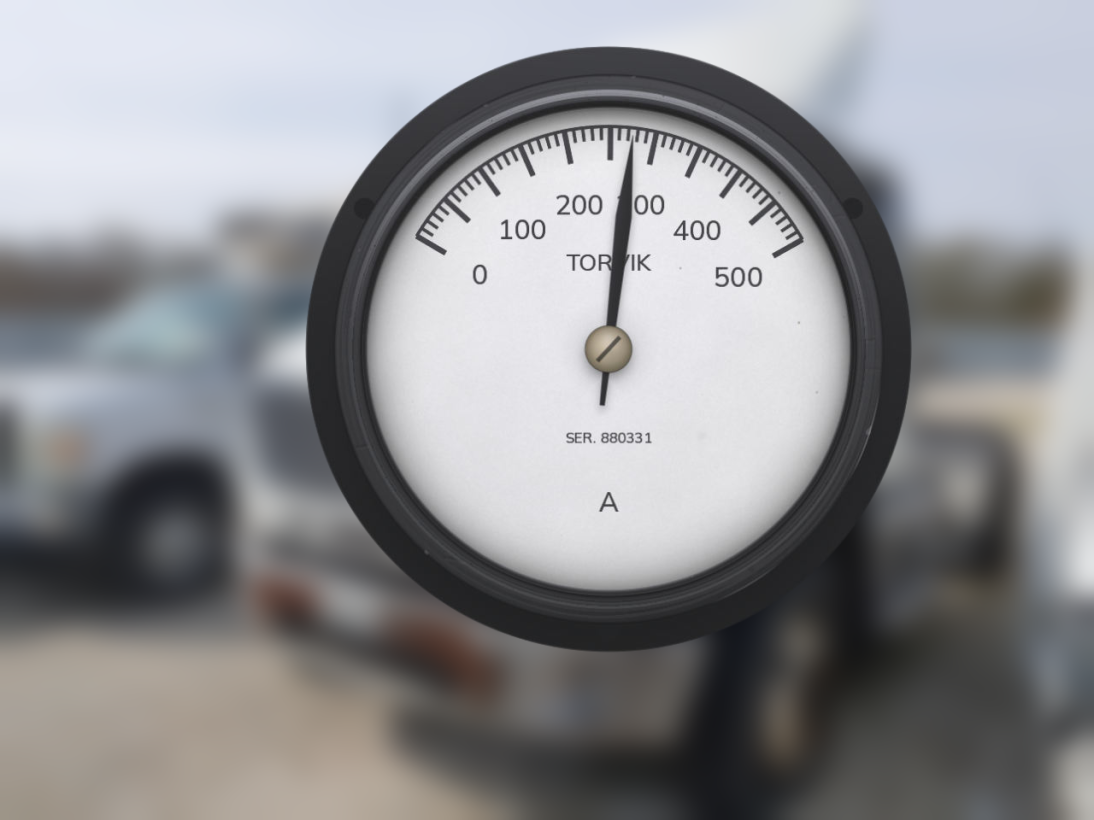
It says {"value": 275, "unit": "A"}
